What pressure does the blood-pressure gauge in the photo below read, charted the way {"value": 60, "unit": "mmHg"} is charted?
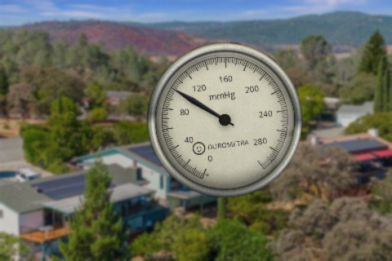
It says {"value": 100, "unit": "mmHg"}
